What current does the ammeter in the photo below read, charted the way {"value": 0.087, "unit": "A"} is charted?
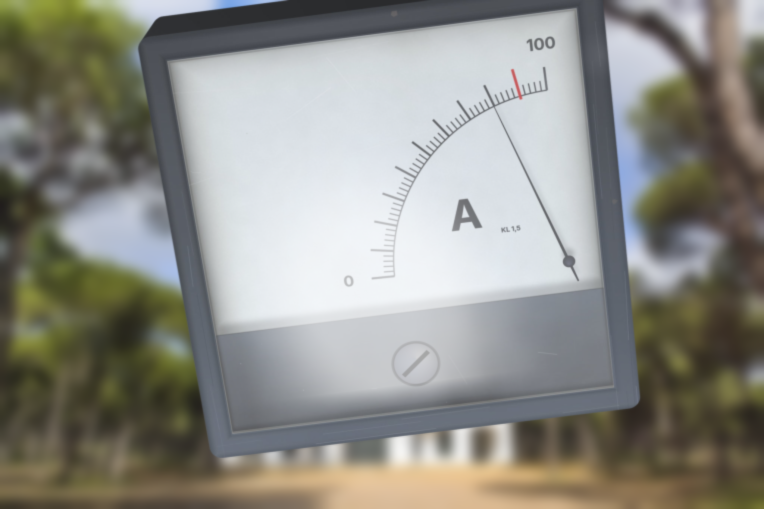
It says {"value": 80, "unit": "A"}
